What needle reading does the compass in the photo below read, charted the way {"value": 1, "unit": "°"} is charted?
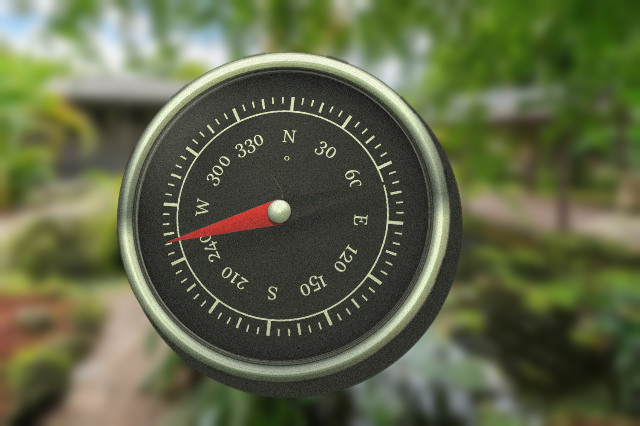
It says {"value": 250, "unit": "°"}
